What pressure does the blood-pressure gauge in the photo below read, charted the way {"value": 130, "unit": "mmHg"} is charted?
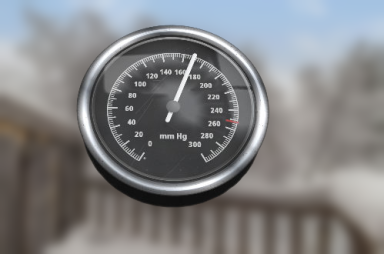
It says {"value": 170, "unit": "mmHg"}
